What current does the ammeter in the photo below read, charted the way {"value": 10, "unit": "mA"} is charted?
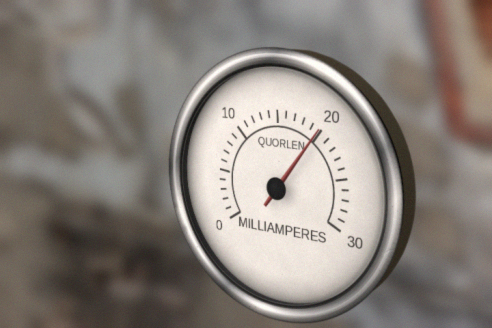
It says {"value": 20, "unit": "mA"}
